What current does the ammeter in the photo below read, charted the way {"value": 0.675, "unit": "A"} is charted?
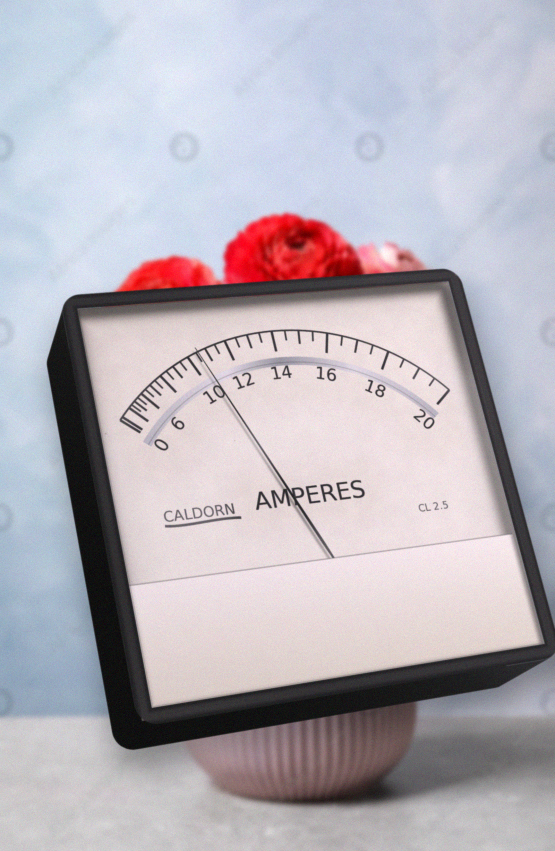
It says {"value": 10.5, "unit": "A"}
